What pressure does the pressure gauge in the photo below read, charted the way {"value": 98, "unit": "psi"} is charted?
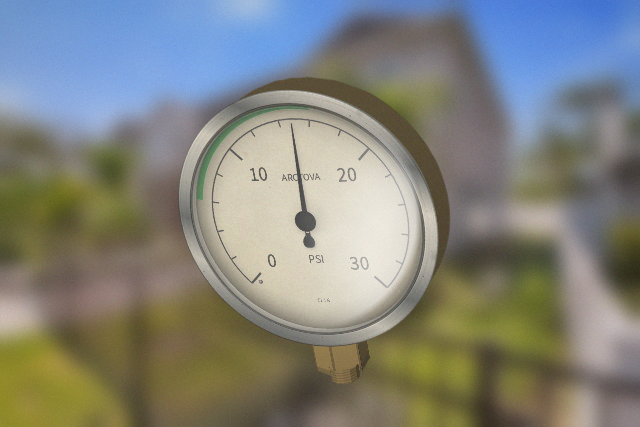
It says {"value": 15, "unit": "psi"}
